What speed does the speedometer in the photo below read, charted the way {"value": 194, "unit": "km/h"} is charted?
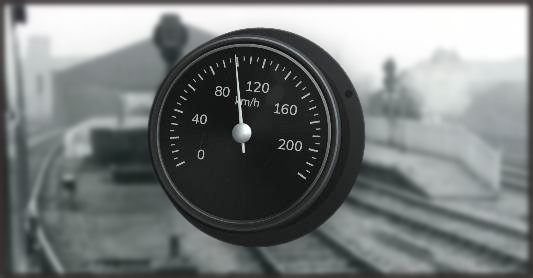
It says {"value": 100, "unit": "km/h"}
